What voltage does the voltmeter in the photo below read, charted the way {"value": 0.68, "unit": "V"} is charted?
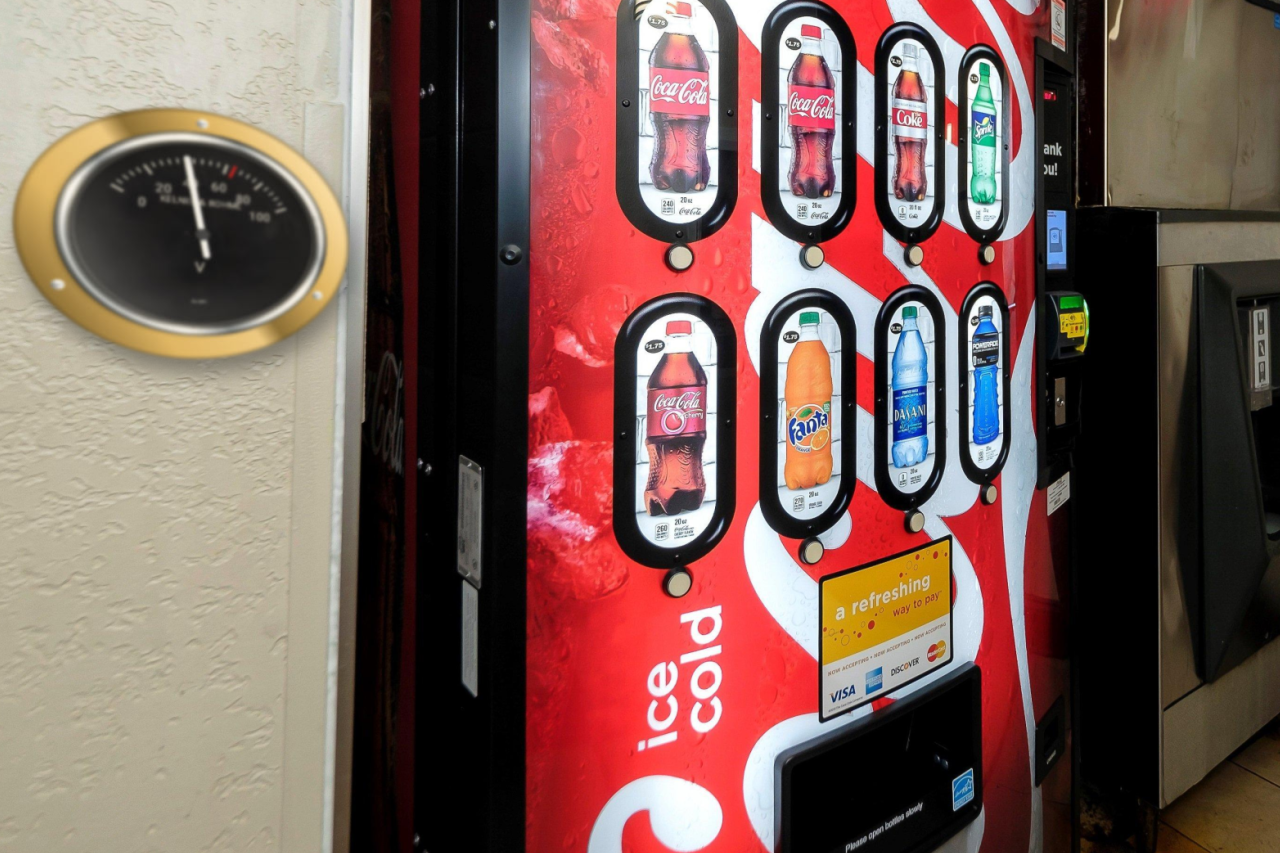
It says {"value": 40, "unit": "V"}
